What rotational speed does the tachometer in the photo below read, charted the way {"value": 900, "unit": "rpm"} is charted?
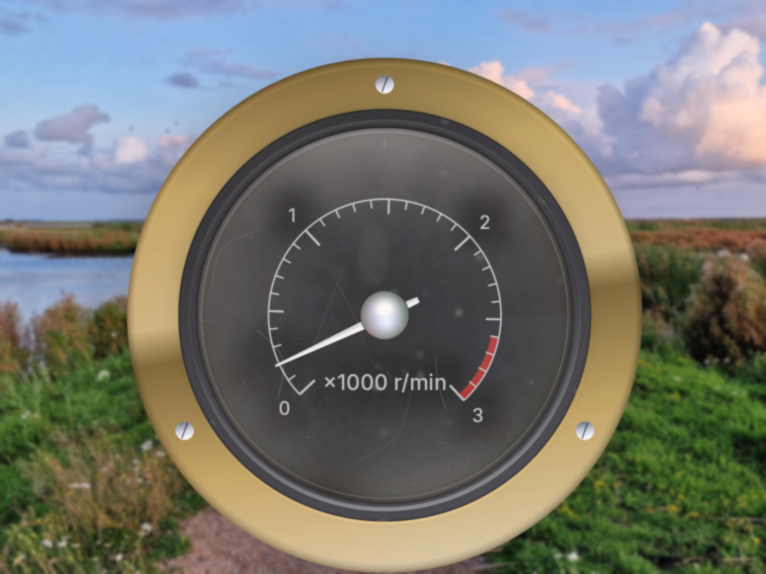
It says {"value": 200, "unit": "rpm"}
